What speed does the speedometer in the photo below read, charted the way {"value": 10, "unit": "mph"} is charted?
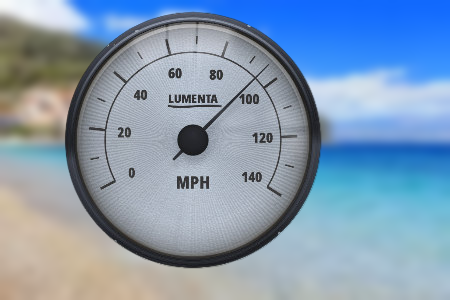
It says {"value": 95, "unit": "mph"}
